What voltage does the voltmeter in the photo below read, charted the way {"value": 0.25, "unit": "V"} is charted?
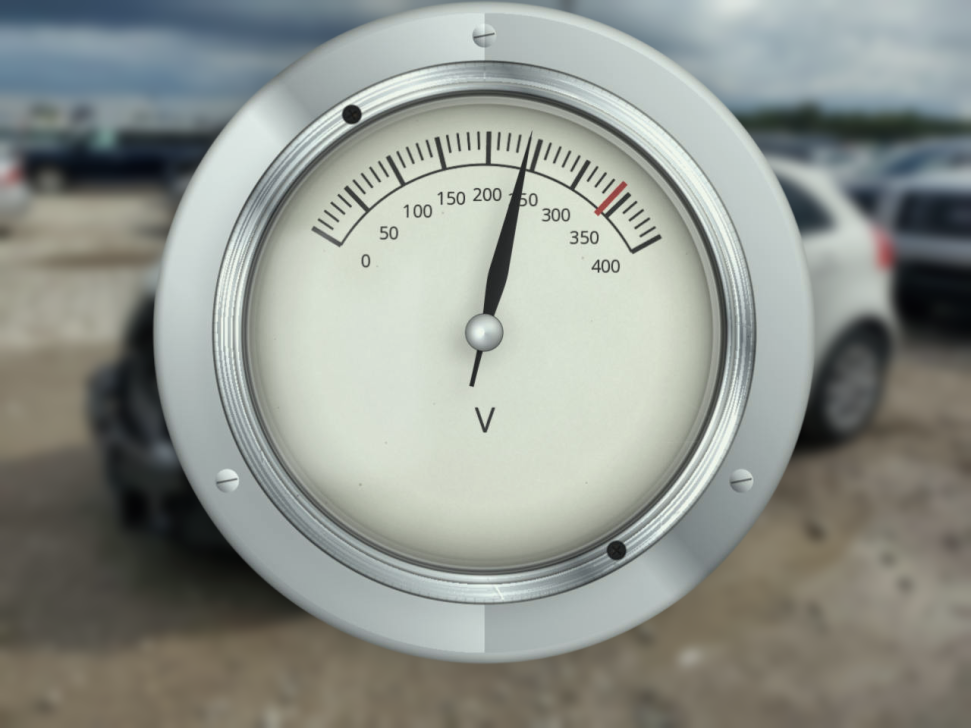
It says {"value": 240, "unit": "V"}
